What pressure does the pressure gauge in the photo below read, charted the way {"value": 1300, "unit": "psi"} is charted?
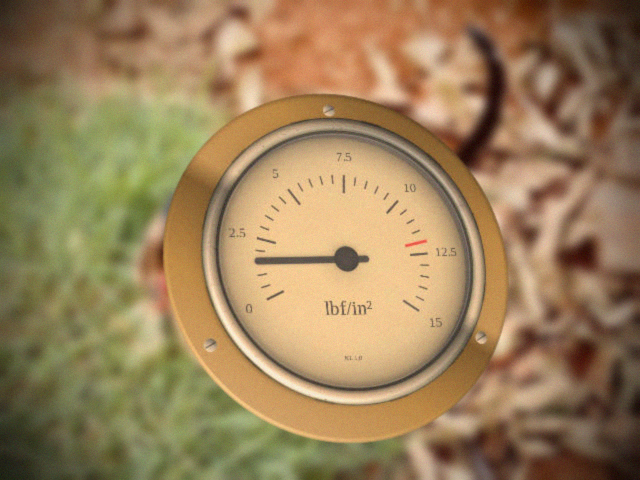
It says {"value": 1.5, "unit": "psi"}
